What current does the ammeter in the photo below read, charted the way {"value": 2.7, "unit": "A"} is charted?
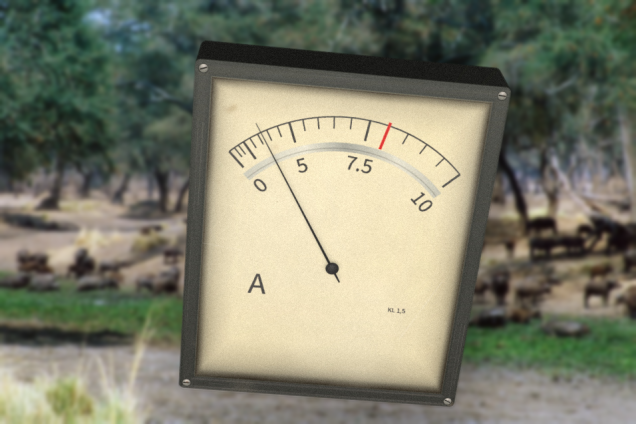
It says {"value": 3.75, "unit": "A"}
